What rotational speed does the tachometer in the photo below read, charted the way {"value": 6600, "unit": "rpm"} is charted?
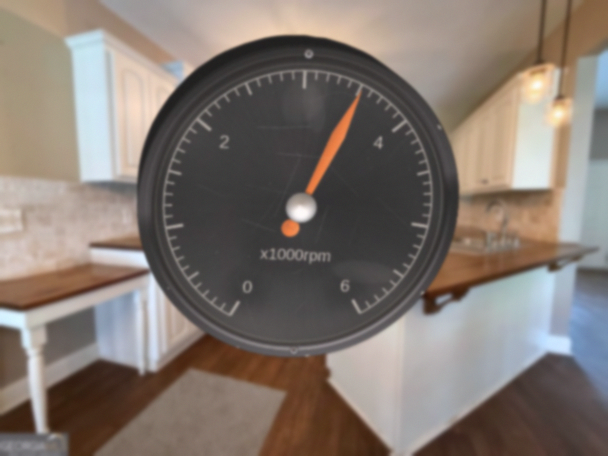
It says {"value": 3500, "unit": "rpm"}
